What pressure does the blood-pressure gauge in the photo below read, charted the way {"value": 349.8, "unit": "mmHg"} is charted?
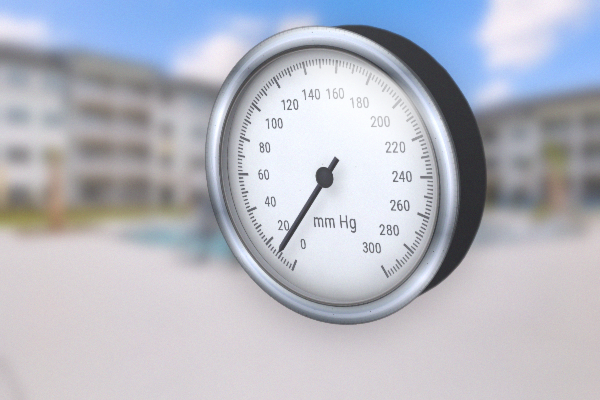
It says {"value": 10, "unit": "mmHg"}
